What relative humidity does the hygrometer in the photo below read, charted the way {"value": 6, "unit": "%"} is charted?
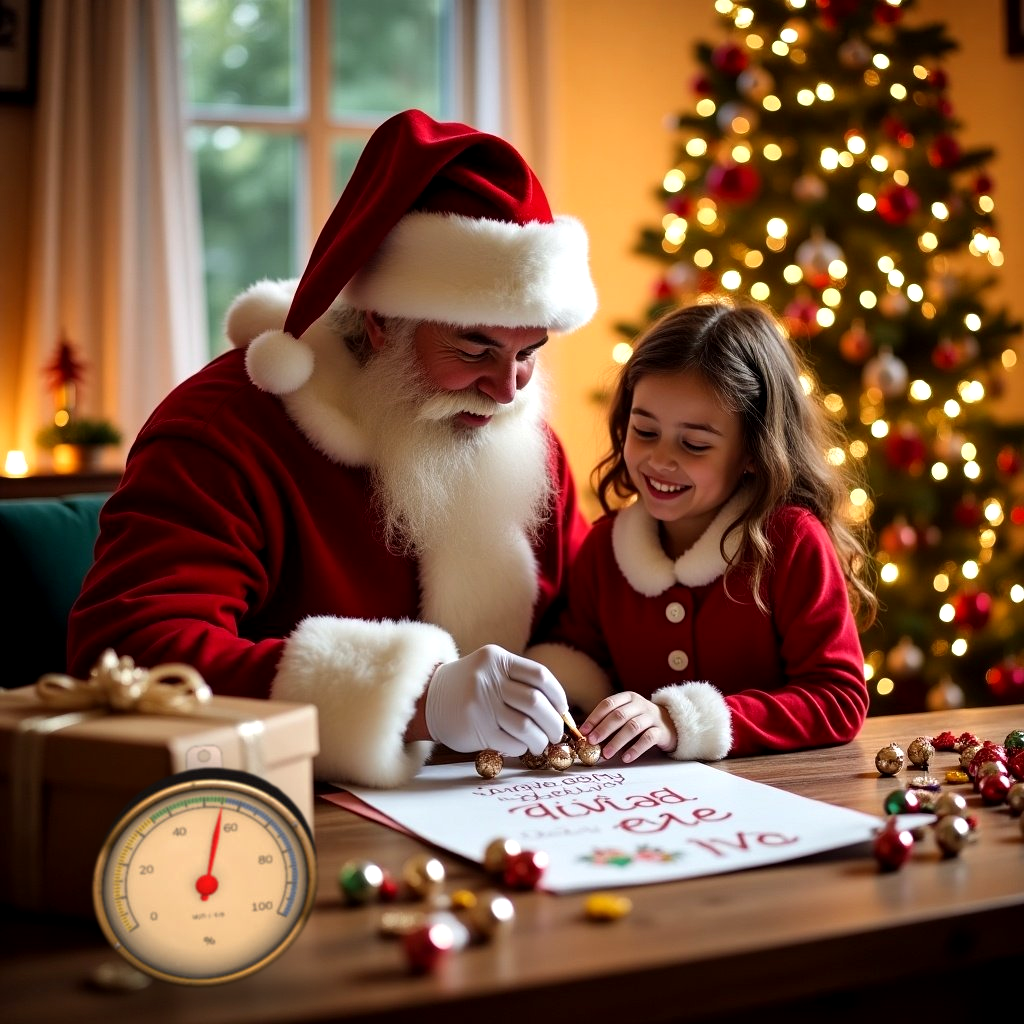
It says {"value": 55, "unit": "%"}
